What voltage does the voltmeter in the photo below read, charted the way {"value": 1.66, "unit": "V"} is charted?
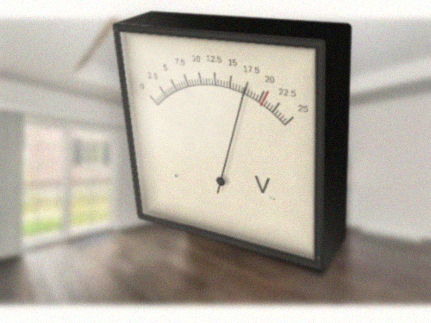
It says {"value": 17.5, "unit": "V"}
